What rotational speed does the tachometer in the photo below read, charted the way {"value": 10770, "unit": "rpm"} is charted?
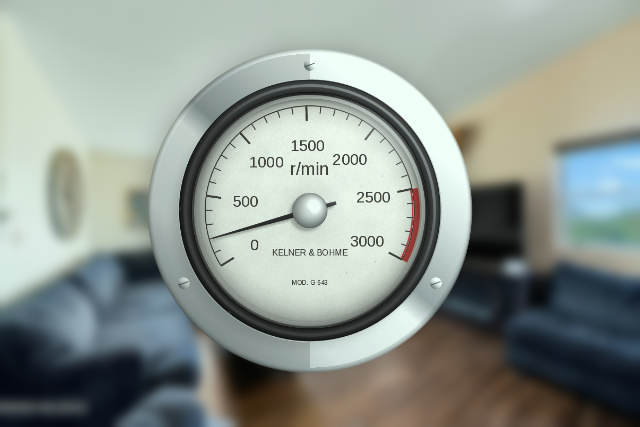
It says {"value": 200, "unit": "rpm"}
